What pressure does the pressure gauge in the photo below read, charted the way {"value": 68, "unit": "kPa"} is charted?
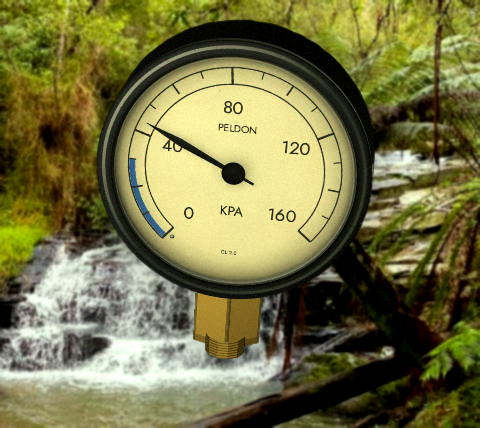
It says {"value": 45, "unit": "kPa"}
